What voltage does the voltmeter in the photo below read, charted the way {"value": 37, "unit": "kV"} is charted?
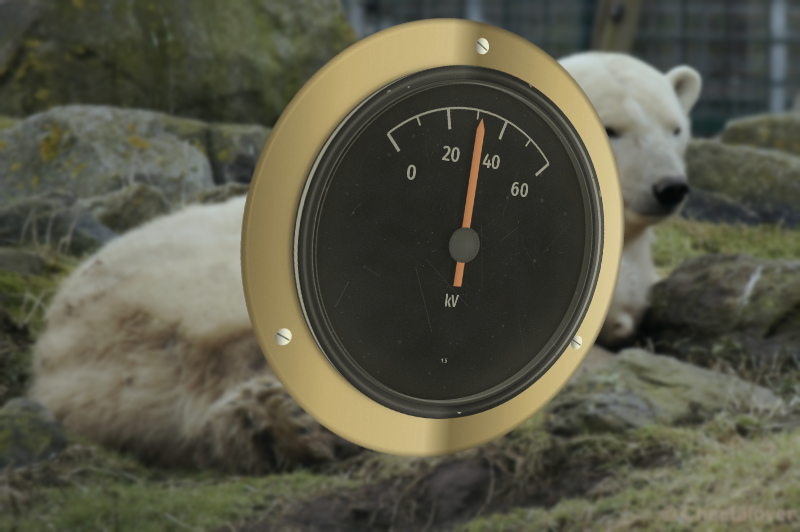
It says {"value": 30, "unit": "kV"}
